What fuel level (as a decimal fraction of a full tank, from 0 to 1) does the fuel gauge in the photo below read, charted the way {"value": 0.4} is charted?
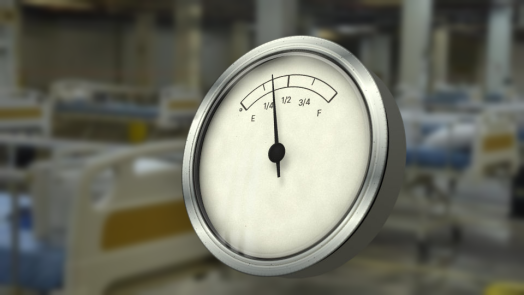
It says {"value": 0.375}
